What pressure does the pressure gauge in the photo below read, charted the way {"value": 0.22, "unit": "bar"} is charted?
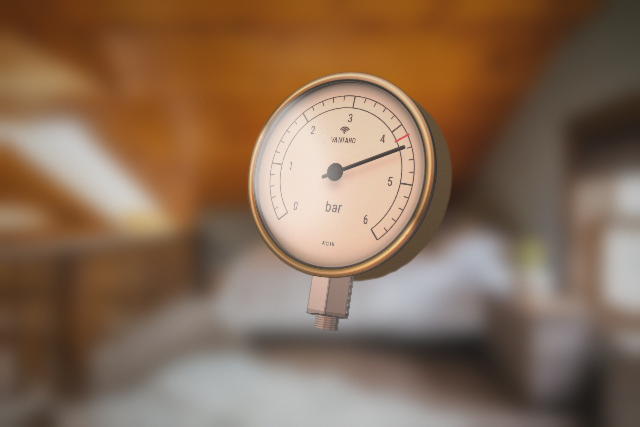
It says {"value": 4.4, "unit": "bar"}
